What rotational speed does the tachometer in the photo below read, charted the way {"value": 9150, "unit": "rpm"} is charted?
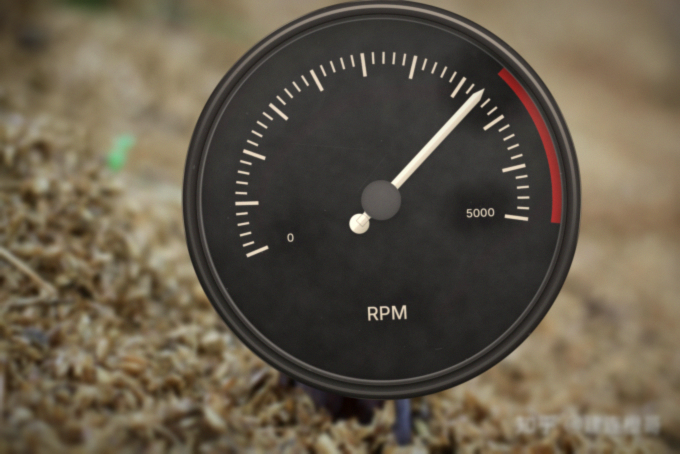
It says {"value": 3700, "unit": "rpm"}
